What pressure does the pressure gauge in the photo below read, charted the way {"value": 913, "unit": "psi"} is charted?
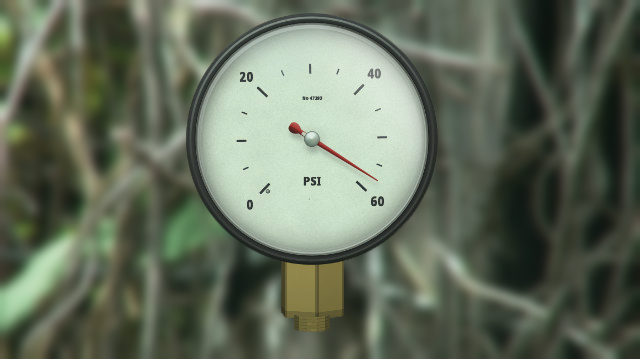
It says {"value": 57.5, "unit": "psi"}
